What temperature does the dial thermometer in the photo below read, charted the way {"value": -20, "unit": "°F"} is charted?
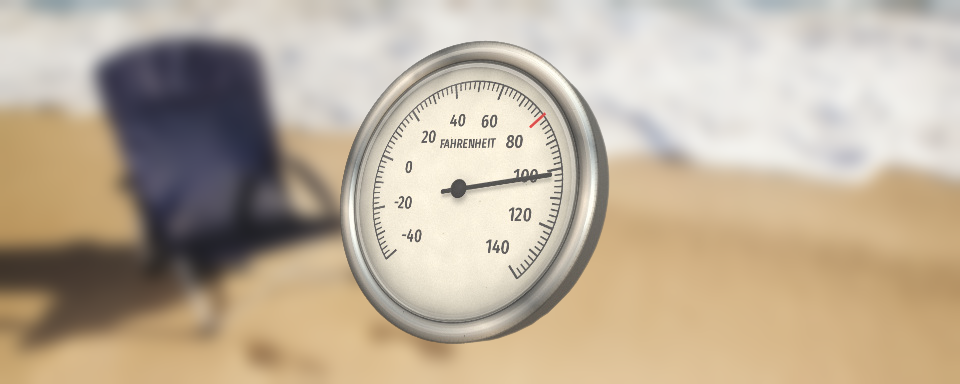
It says {"value": 102, "unit": "°F"}
